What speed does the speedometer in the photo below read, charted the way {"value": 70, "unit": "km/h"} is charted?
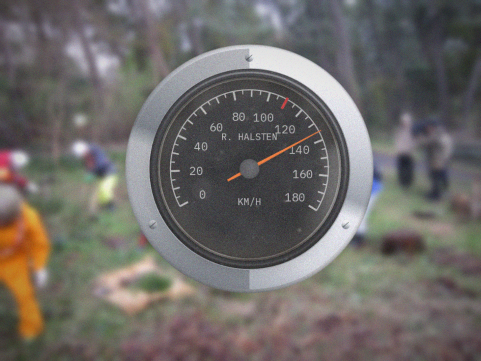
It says {"value": 135, "unit": "km/h"}
